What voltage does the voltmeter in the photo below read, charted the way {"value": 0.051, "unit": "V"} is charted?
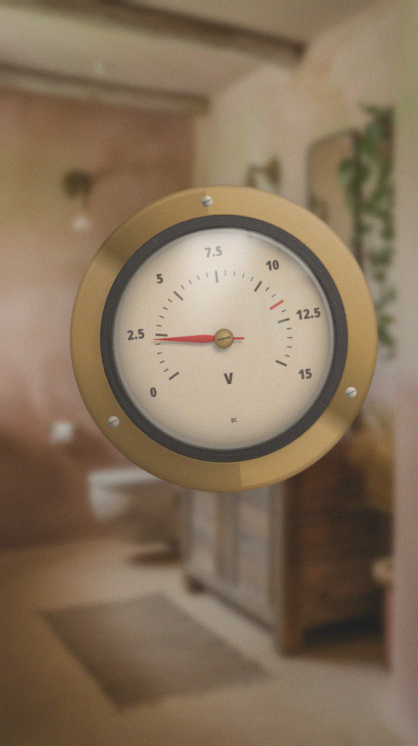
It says {"value": 2.25, "unit": "V"}
